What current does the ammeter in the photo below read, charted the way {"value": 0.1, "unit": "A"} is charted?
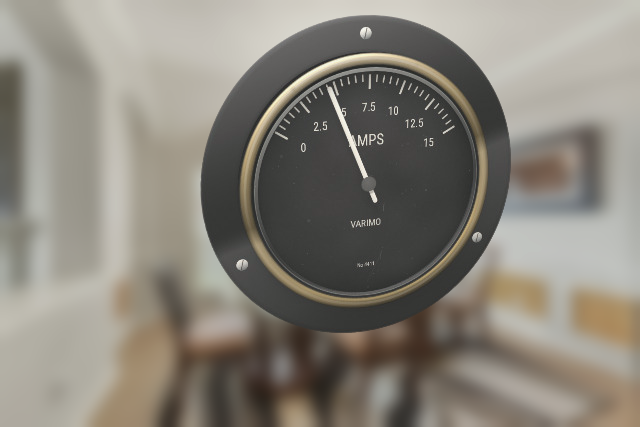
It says {"value": 4.5, "unit": "A"}
